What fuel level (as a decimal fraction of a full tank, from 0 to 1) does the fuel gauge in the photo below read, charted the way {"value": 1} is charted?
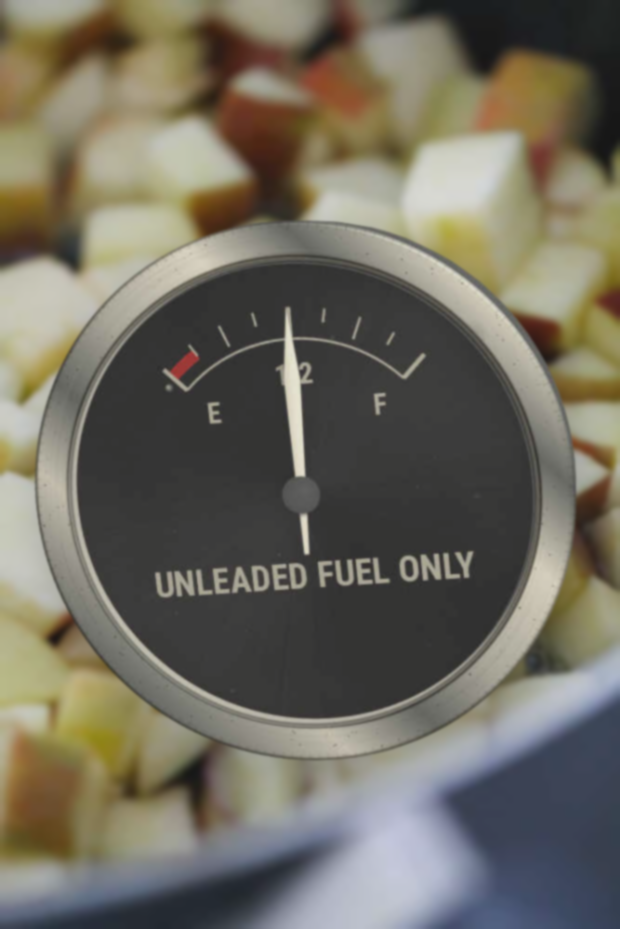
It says {"value": 0.5}
